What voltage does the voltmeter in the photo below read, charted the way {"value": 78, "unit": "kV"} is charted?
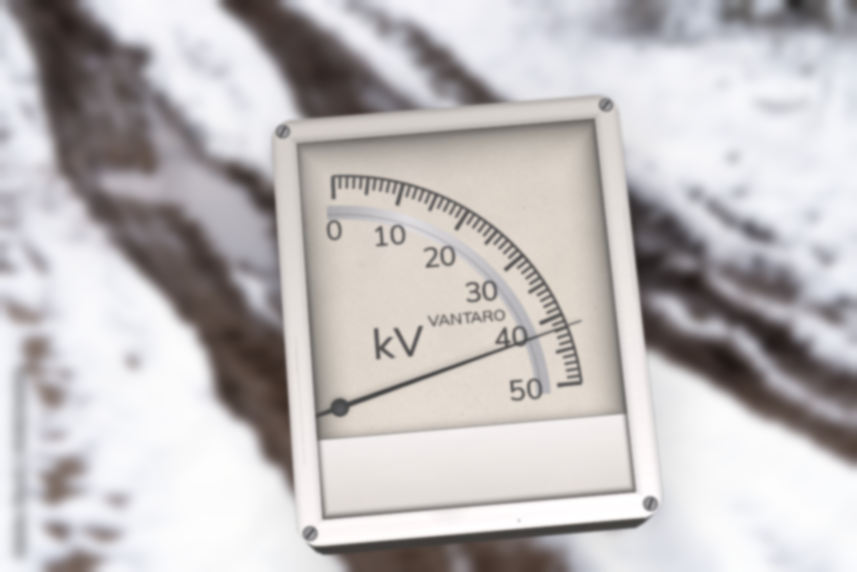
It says {"value": 42, "unit": "kV"}
